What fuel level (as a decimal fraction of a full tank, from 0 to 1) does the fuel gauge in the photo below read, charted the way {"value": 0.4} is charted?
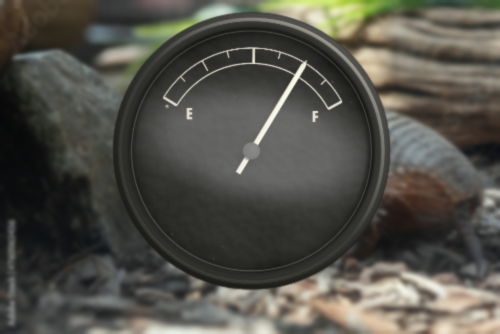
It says {"value": 0.75}
